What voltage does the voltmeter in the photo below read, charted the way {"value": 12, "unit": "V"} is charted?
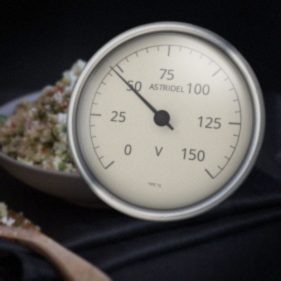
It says {"value": 47.5, "unit": "V"}
